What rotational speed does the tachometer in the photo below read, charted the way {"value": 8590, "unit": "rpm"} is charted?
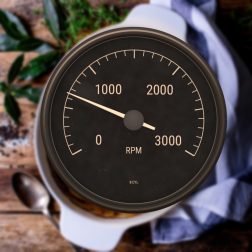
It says {"value": 650, "unit": "rpm"}
